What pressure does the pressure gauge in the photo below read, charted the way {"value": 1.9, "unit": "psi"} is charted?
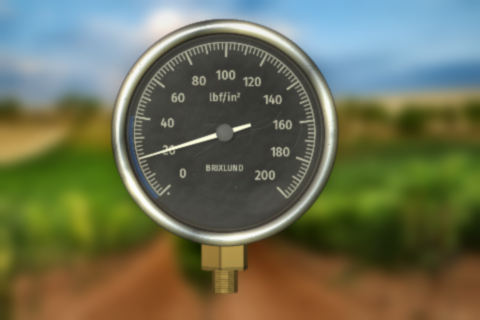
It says {"value": 20, "unit": "psi"}
